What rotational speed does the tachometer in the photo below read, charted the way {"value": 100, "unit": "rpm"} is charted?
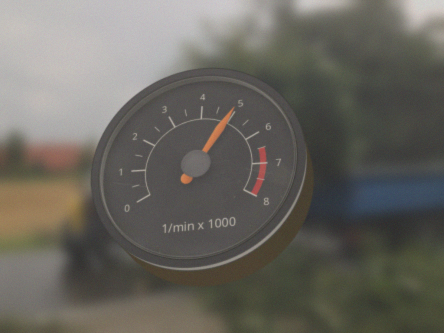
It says {"value": 5000, "unit": "rpm"}
